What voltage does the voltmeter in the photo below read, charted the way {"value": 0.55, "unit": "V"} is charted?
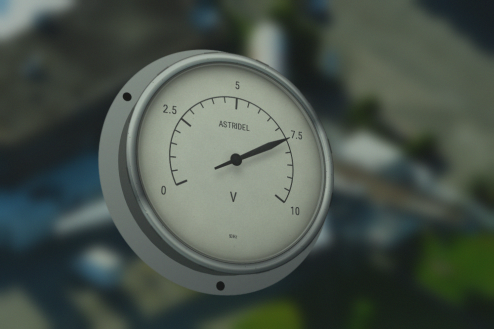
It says {"value": 7.5, "unit": "V"}
